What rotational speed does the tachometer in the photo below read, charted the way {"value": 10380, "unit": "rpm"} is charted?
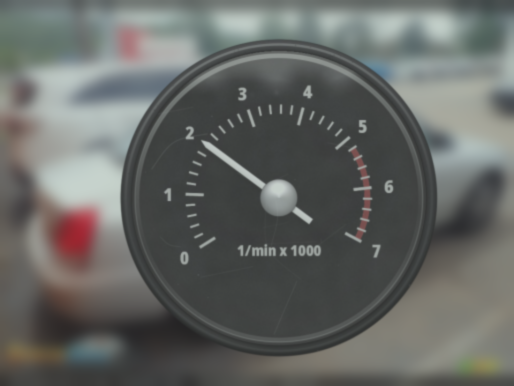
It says {"value": 2000, "unit": "rpm"}
